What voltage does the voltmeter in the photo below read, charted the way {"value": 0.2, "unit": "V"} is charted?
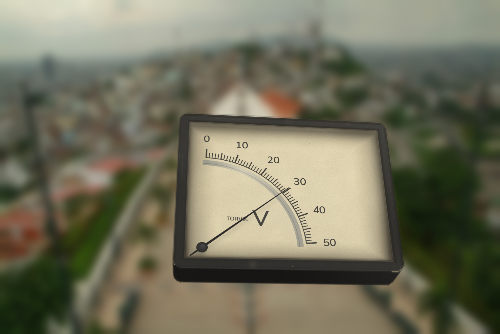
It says {"value": 30, "unit": "V"}
